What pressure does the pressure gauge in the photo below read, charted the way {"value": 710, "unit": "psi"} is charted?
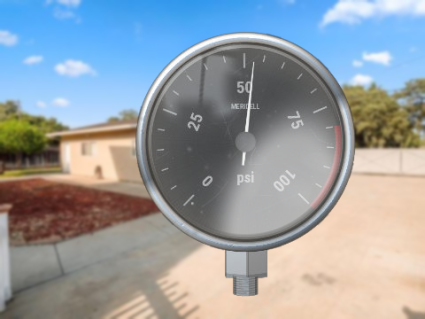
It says {"value": 52.5, "unit": "psi"}
